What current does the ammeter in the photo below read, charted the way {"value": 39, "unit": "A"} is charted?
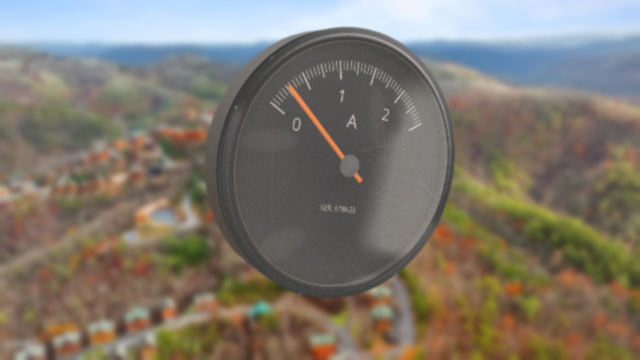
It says {"value": 0.25, "unit": "A"}
